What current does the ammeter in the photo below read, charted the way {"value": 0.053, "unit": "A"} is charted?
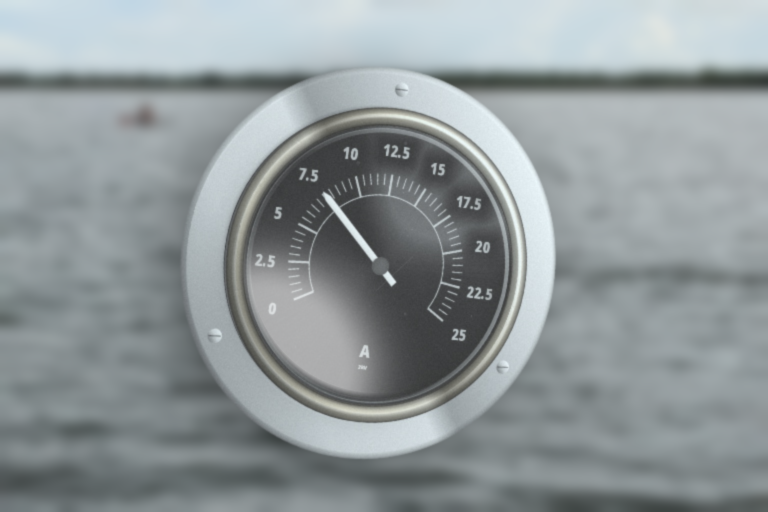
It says {"value": 7.5, "unit": "A"}
